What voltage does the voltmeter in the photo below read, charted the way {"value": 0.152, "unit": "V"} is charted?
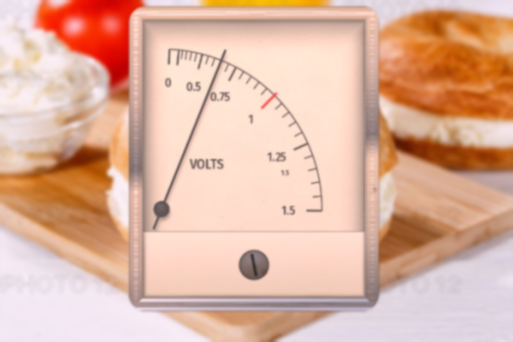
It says {"value": 0.65, "unit": "V"}
